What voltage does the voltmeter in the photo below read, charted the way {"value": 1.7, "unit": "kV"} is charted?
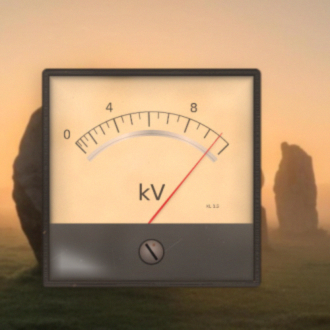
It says {"value": 9.5, "unit": "kV"}
